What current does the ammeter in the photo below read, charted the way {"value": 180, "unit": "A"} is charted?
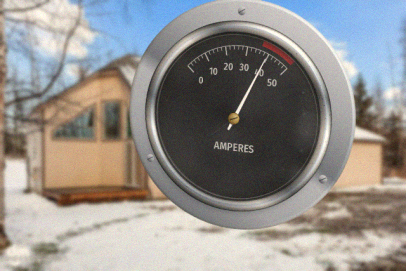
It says {"value": 40, "unit": "A"}
